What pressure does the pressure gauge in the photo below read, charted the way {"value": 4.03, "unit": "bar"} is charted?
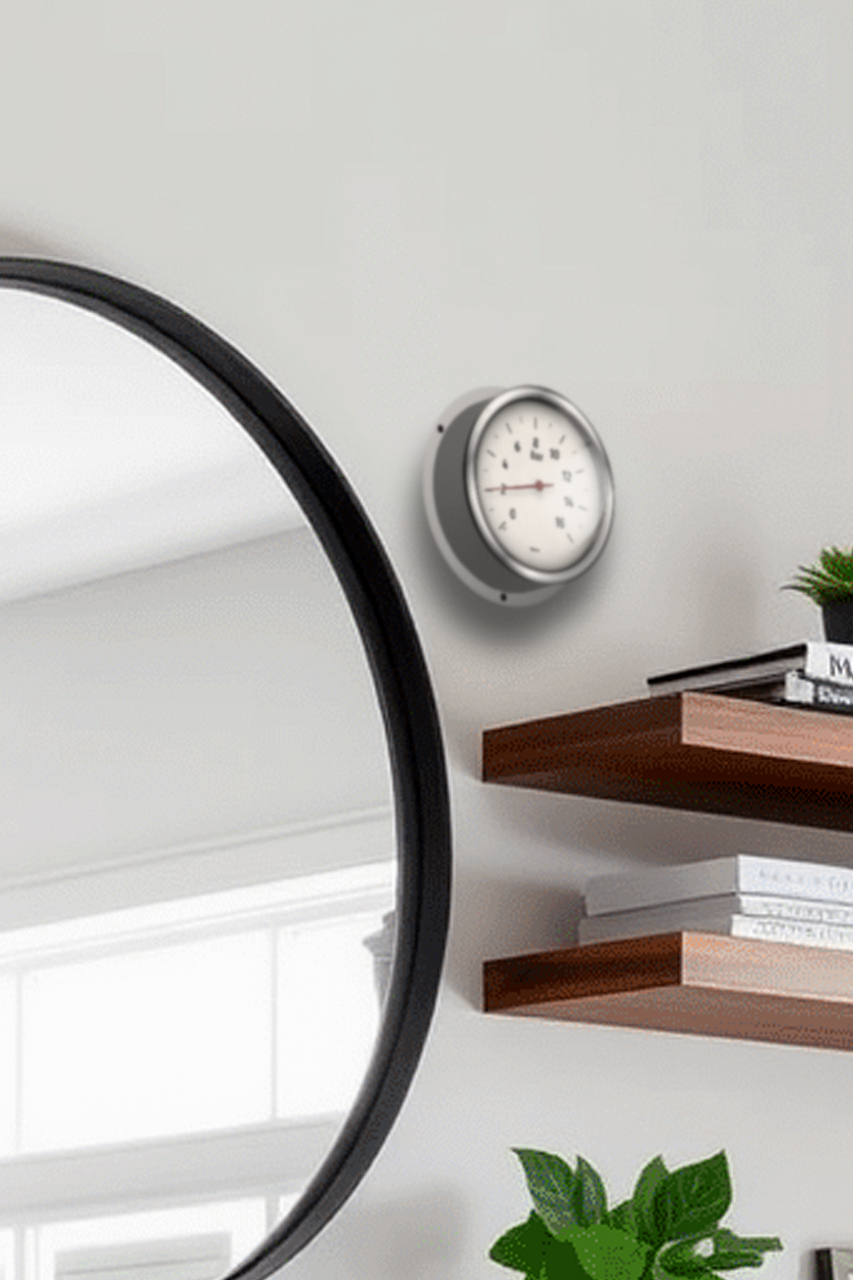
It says {"value": 2, "unit": "bar"}
